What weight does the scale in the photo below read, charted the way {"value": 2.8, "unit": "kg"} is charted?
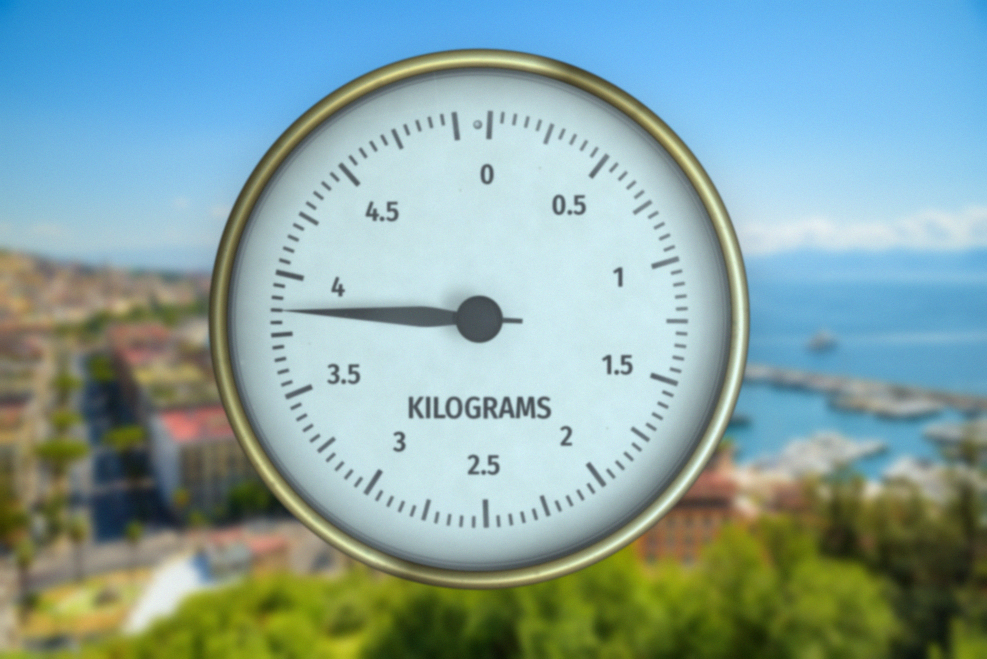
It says {"value": 3.85, "unit": "kg"}
